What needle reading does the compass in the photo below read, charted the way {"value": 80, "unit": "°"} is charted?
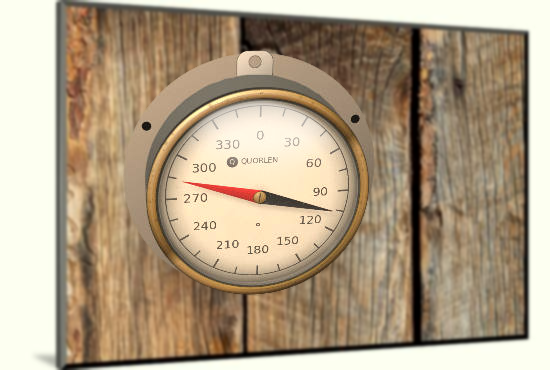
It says {"value": 285, "unit": "°"}
